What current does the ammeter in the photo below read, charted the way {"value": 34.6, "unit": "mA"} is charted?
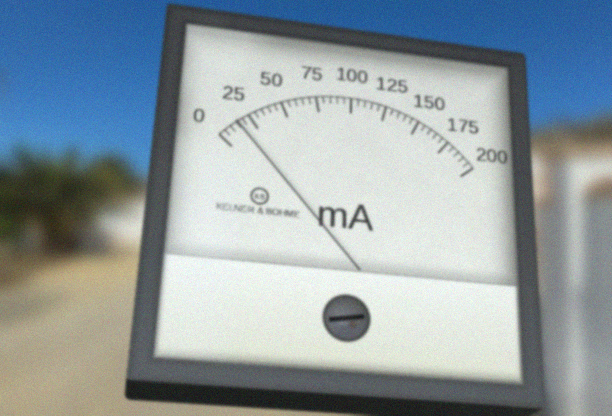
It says {"value": 15, "unit": "mA"}
